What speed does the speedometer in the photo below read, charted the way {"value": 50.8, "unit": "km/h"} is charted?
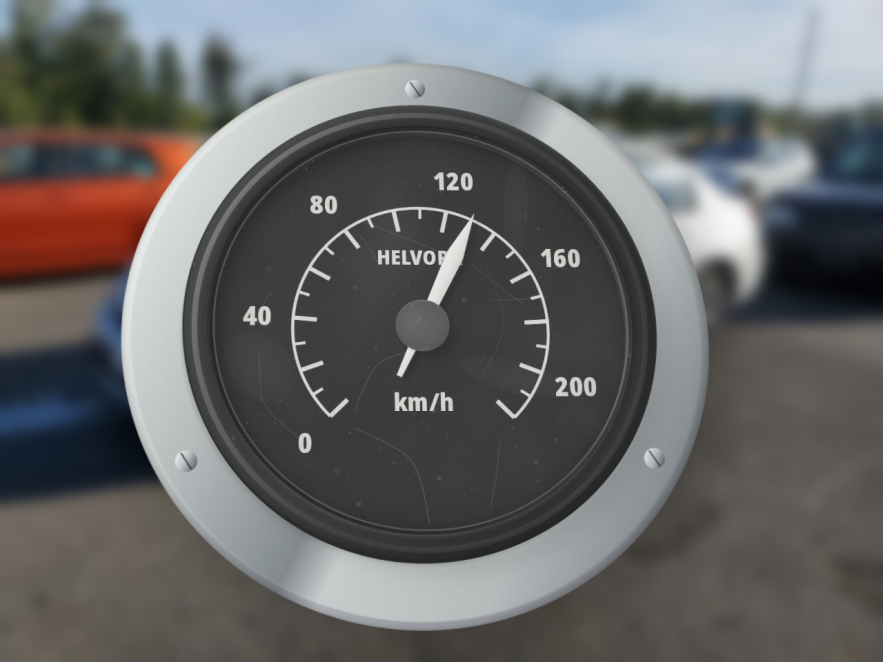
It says {"value": 130, "unit": "km/h"}
